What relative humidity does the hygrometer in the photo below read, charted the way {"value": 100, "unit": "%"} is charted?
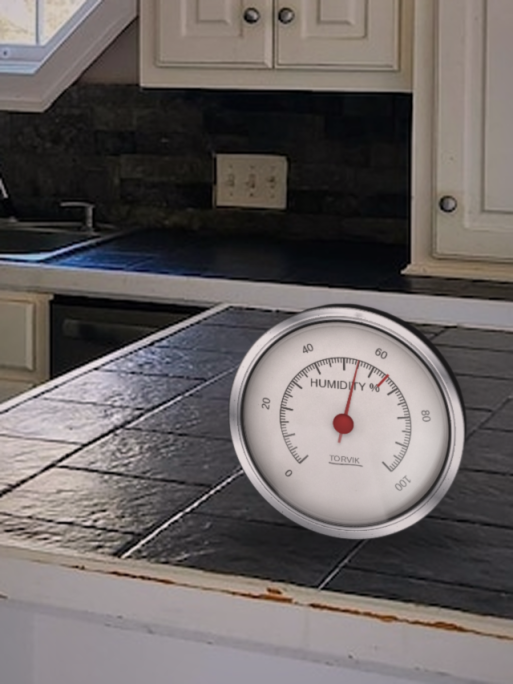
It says {"value": 55, "unit": "%"}
